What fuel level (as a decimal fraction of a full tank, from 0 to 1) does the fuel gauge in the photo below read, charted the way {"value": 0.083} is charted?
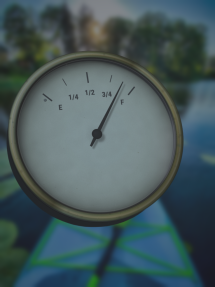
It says {"value": 0.875}
